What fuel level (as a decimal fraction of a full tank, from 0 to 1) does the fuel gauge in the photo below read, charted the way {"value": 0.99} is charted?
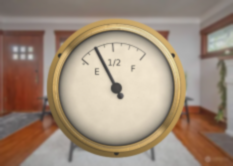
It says {"value": 0.25}
